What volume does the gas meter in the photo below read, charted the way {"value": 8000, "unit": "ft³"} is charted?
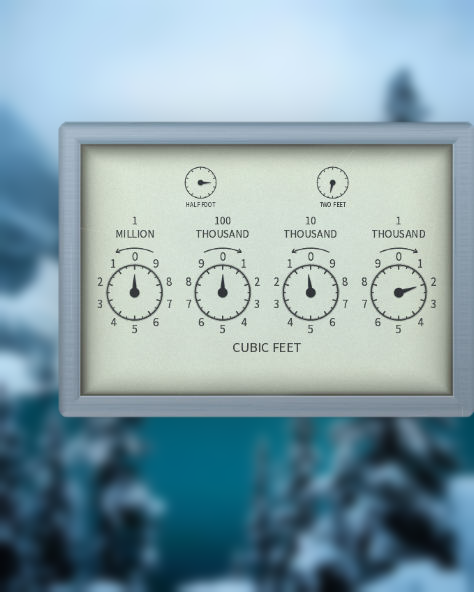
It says {"value": 200, "unit": "ft³"}
